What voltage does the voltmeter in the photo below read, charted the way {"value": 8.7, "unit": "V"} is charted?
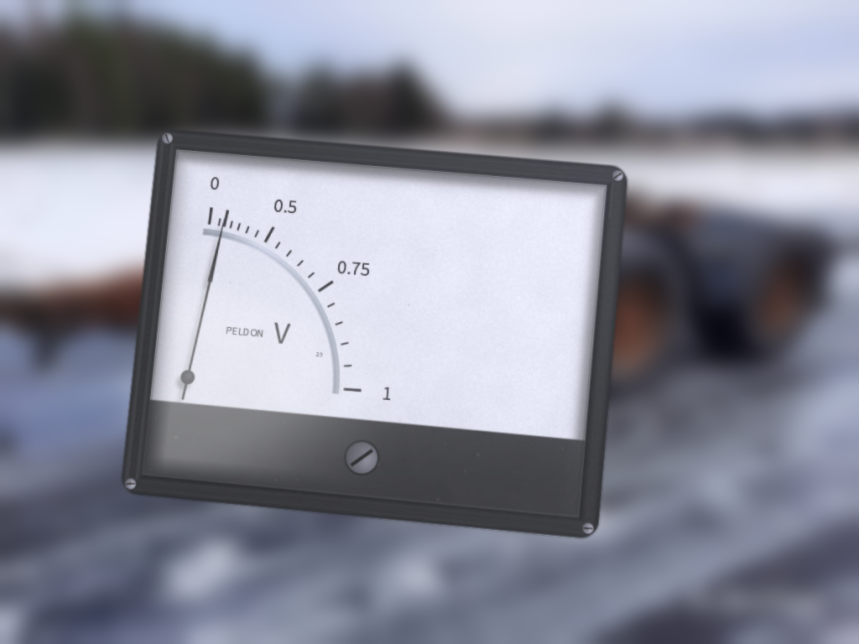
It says {"value": 0.25, "unit": "V"}
